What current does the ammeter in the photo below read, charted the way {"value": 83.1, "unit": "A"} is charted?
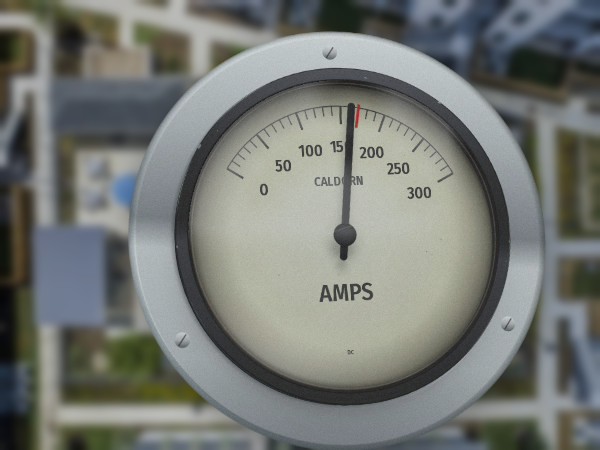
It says {"value": 160, "unit": "A"}
